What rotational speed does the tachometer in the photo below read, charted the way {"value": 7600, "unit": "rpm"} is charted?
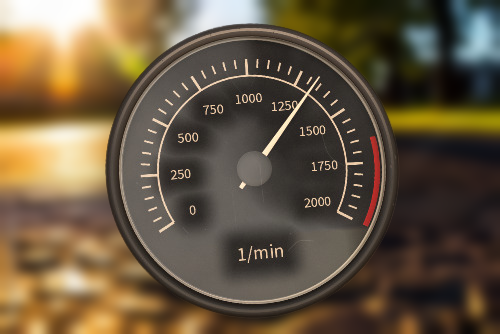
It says {"value": 1325, "unit": "rpm"}
